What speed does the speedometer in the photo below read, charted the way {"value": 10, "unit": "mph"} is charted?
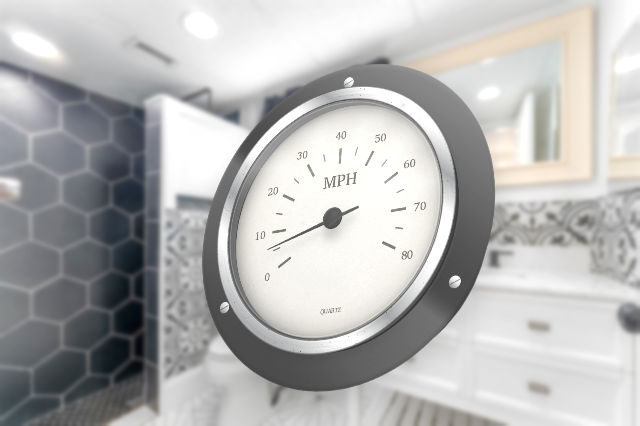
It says {"value": 5, "unit": "mph"}
